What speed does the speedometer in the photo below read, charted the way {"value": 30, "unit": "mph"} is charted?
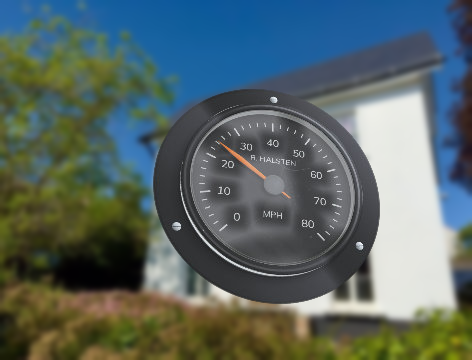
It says {"value": 24, "unit": "mph"}
